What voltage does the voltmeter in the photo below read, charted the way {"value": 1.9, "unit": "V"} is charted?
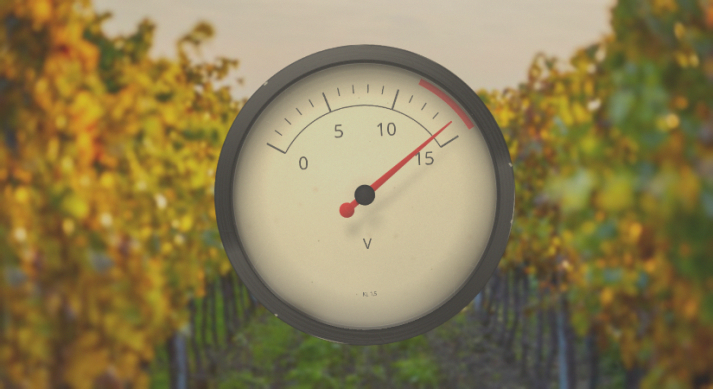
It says {"value": 14, "unit": "V"}
